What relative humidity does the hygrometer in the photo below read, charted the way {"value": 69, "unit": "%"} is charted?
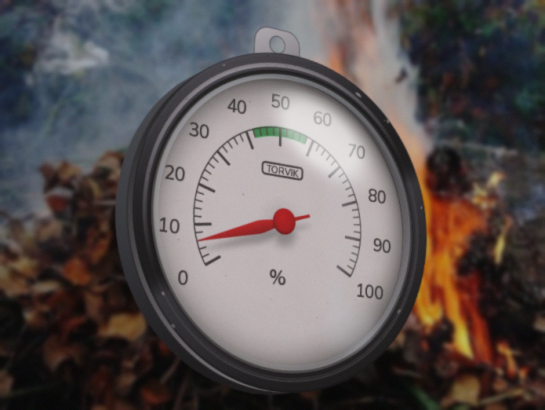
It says {"value": 6, "unit": "%"}
